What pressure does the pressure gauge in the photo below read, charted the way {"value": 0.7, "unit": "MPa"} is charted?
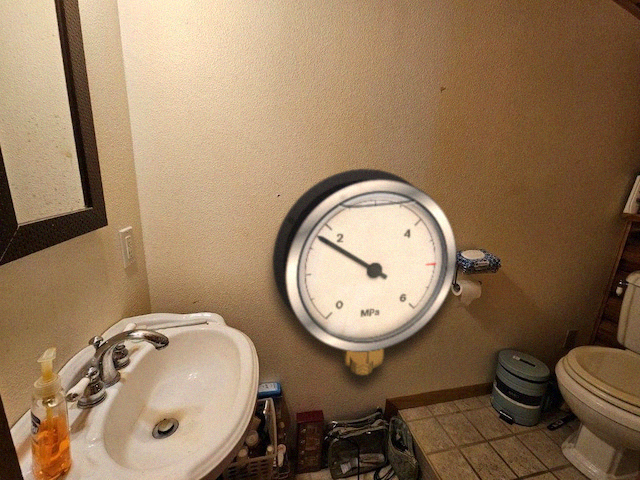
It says {"value": 1.75, "unit": "MPa"}
